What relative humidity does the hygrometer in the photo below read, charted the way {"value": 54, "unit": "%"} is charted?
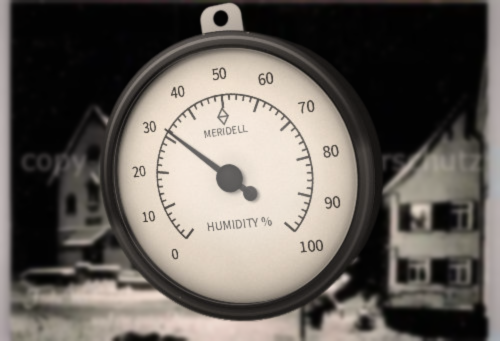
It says {"value": 32, "unit": "%"}
